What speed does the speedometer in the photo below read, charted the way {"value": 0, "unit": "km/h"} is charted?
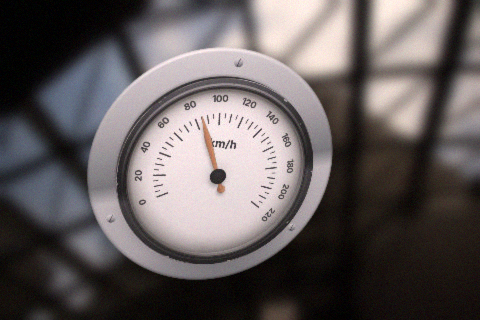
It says {"value": 85, "unit": "km/h"}
